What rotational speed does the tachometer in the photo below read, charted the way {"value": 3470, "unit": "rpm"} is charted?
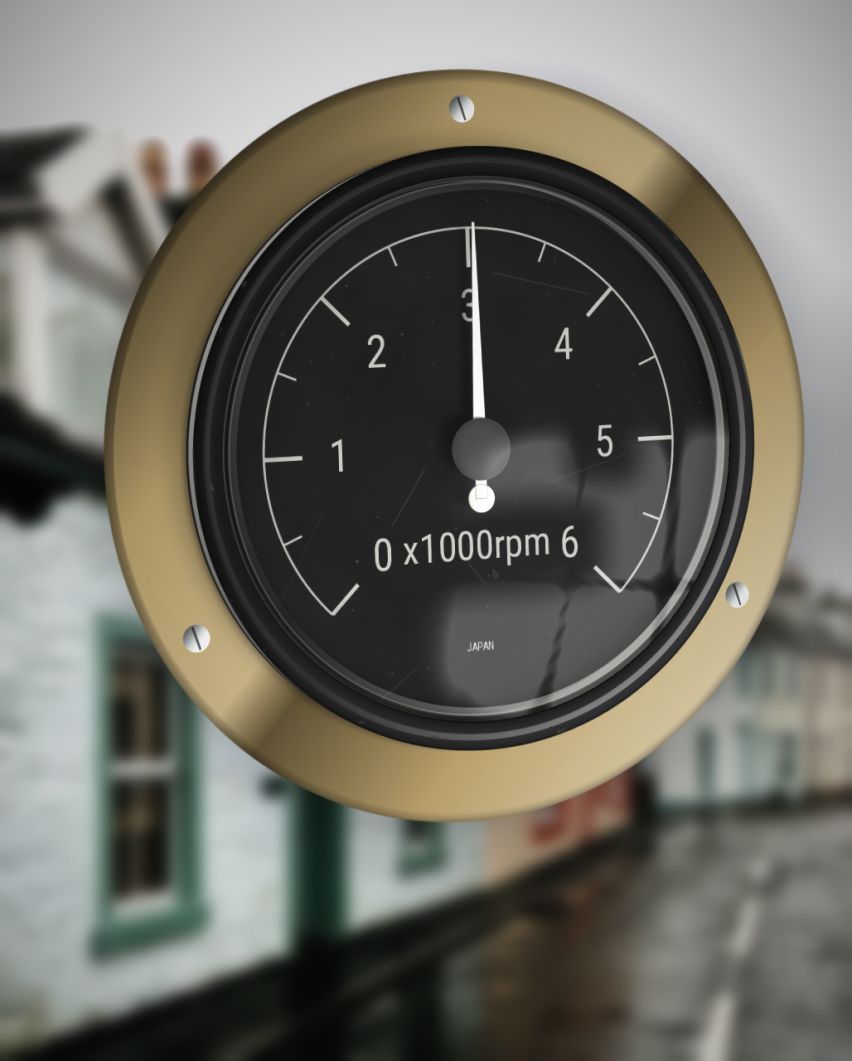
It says {"value": 3000, "unit": "rpm"}
